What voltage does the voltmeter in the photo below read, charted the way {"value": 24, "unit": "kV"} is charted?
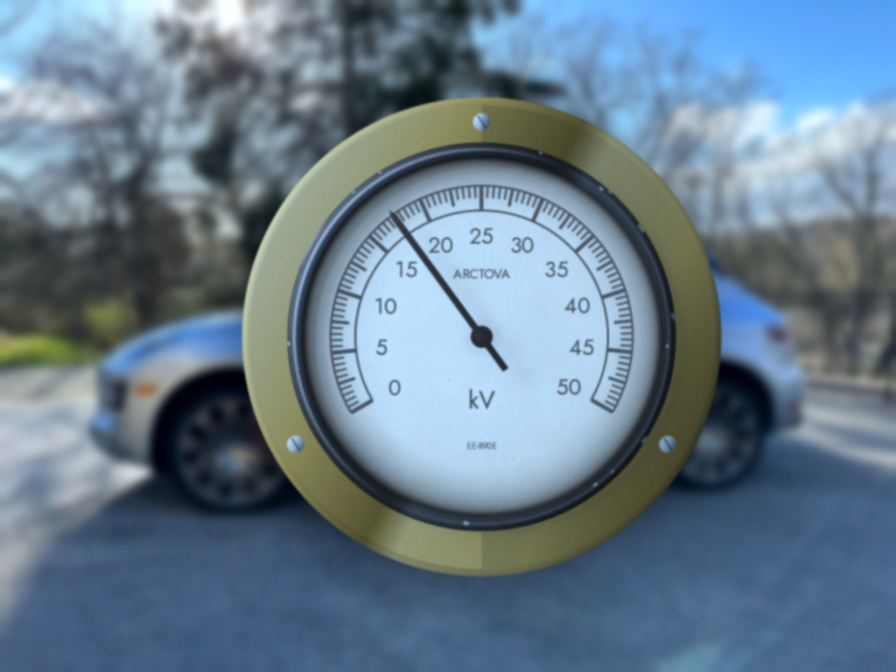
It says {"value": 17.5, "unit": "kV"}
